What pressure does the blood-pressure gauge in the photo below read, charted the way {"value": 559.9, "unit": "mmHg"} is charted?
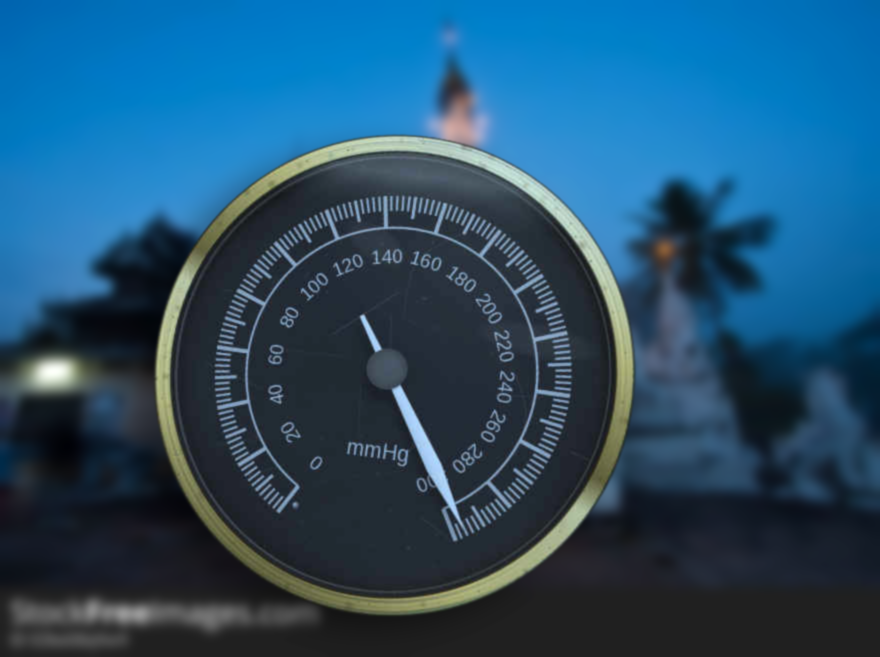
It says {"value": 296, "unit": "mmHg"}
